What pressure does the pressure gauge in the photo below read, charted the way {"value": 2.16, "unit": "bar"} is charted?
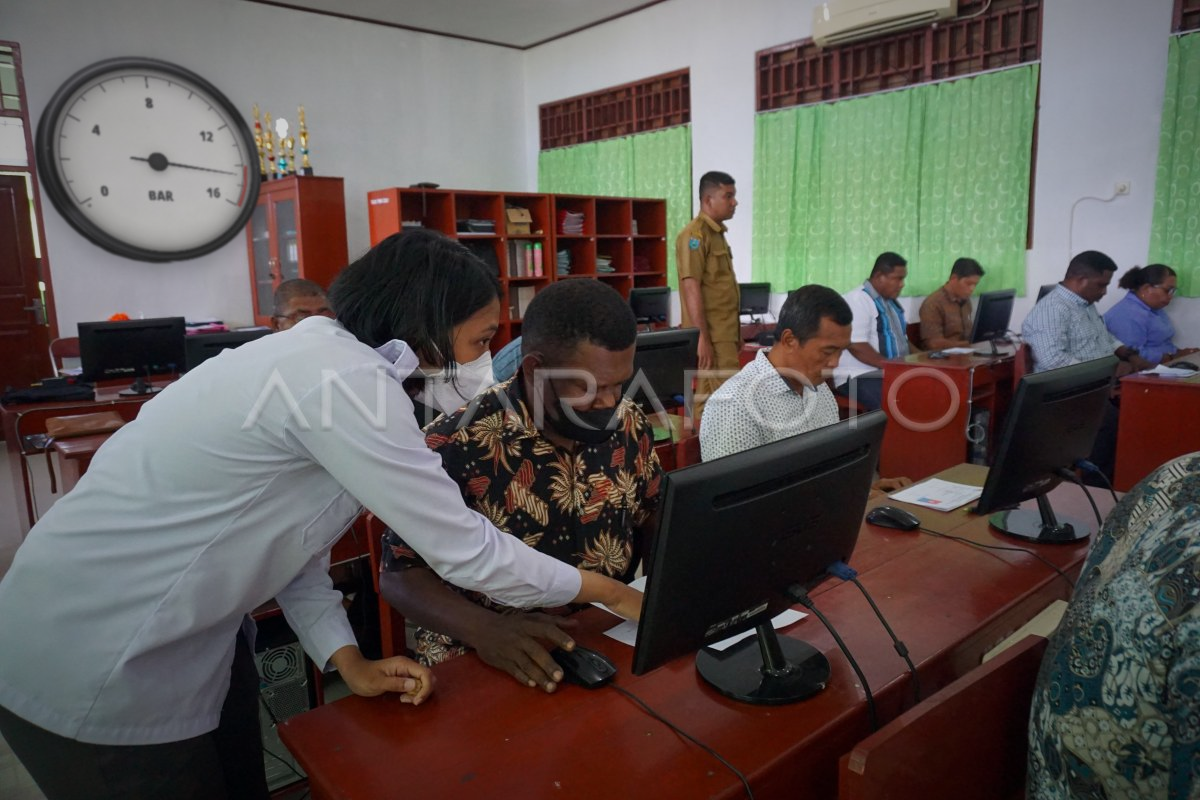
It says {"value": 14.5, "unit": "bar"}
